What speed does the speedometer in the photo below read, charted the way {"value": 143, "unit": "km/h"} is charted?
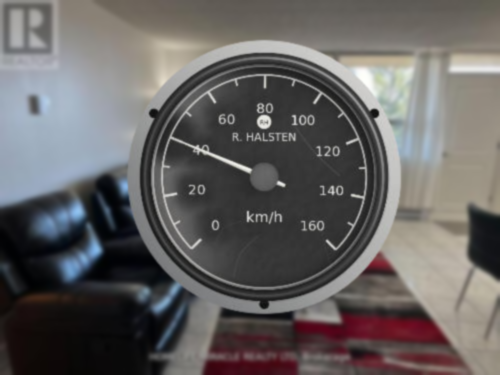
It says {"value": 40, "unit": "km/h"}
